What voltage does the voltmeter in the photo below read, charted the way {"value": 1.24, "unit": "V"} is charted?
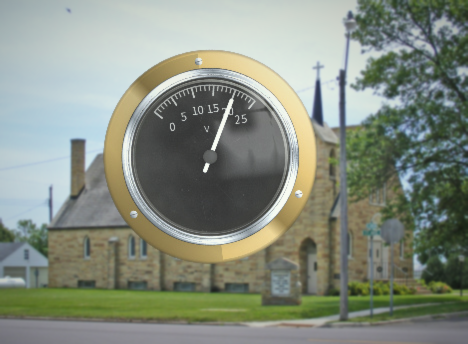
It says {"value": 20, "unit": "V"}
